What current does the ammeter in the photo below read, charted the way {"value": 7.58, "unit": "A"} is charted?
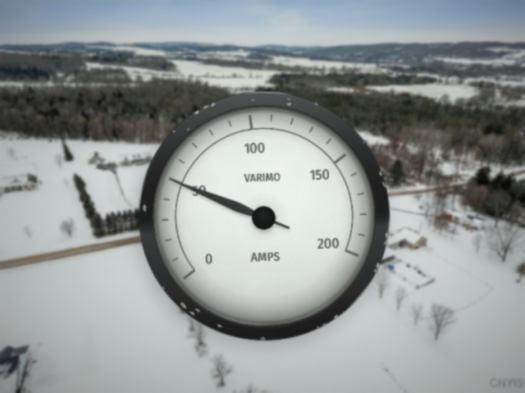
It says {"value": 50, "unit": "A"}
